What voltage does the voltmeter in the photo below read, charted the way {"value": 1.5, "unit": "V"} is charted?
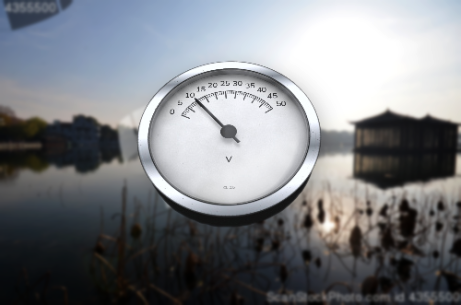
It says {"value": 10, "unit": "V"}
